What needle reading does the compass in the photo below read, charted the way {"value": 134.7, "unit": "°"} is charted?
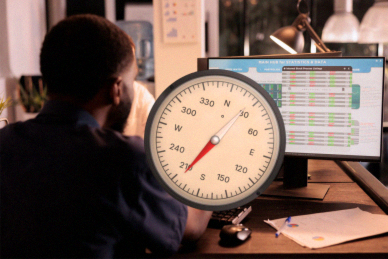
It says {"value": 205, "unit": "°"}
